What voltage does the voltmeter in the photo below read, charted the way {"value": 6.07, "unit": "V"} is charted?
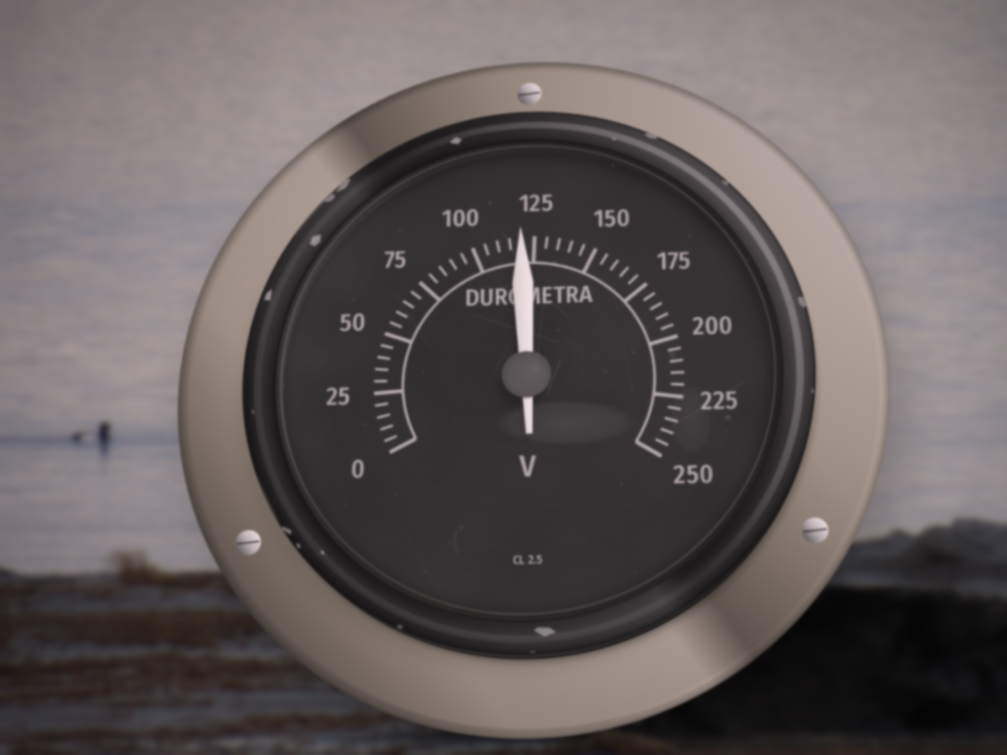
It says {"value": 120, "unit": "V"}
